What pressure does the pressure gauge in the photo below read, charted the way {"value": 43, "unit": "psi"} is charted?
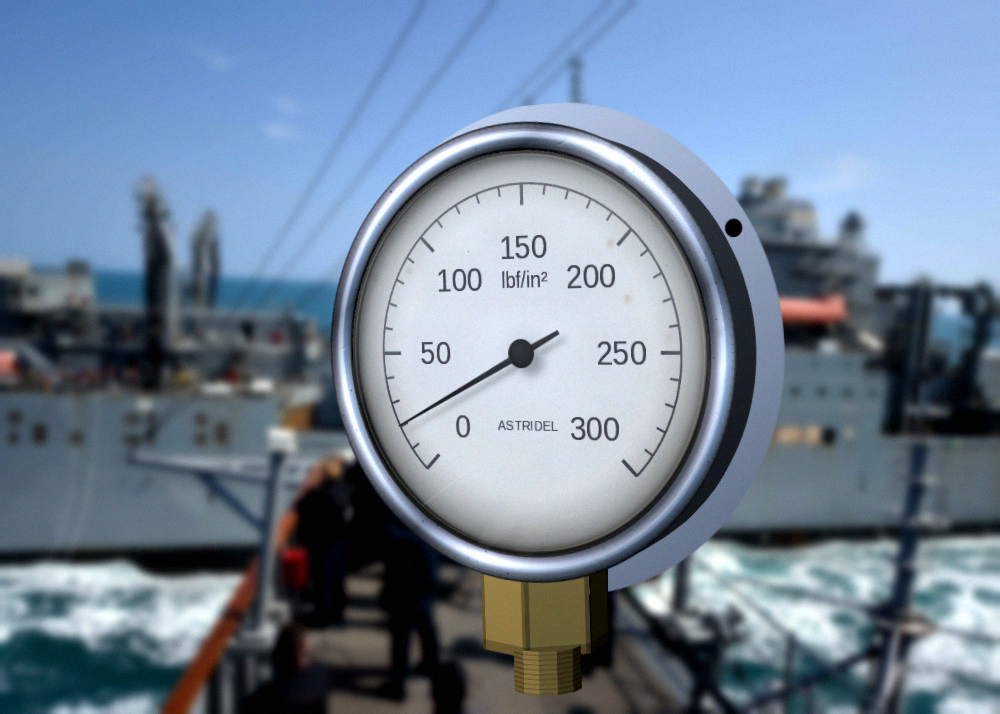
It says {"value": 20, "unit": "psi"}
